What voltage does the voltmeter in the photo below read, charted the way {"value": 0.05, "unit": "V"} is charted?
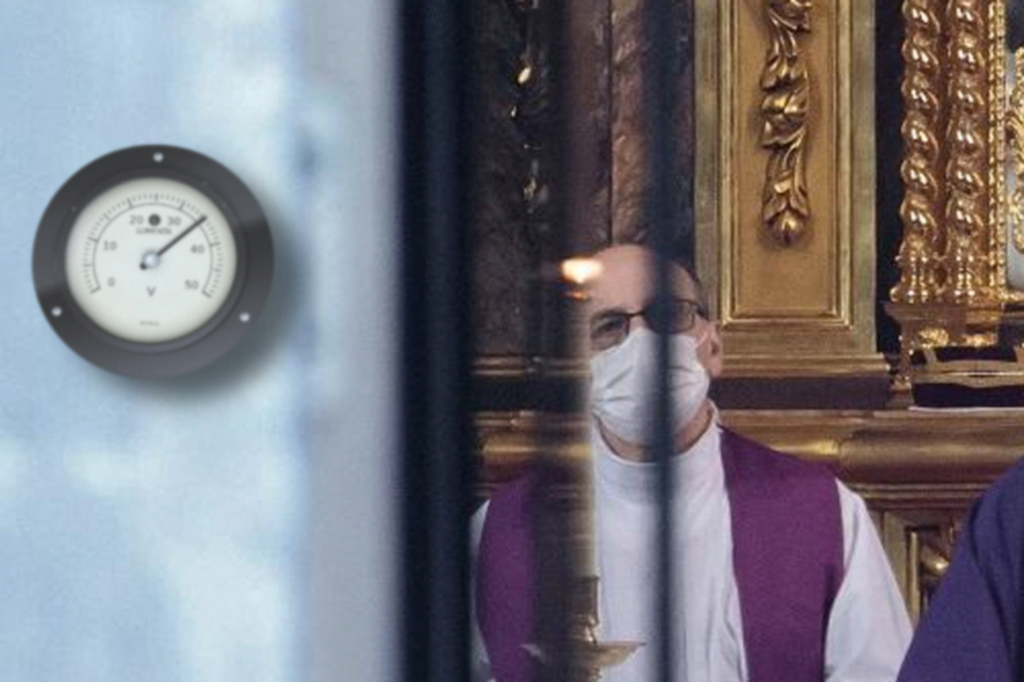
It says {"value": 35, "unit": "V"}
